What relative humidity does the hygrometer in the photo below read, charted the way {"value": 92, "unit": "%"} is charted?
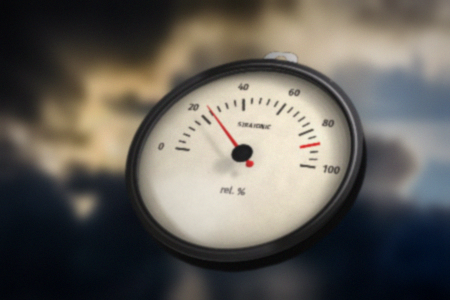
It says {"value": 24, "unit": "%"}
